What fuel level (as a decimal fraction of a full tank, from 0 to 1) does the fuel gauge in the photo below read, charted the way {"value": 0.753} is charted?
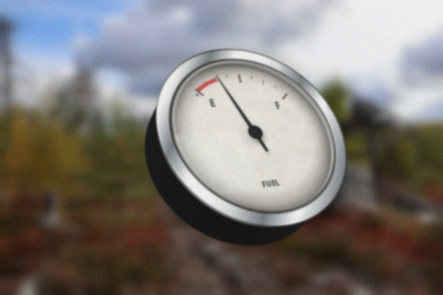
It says {"value": 0.25}
